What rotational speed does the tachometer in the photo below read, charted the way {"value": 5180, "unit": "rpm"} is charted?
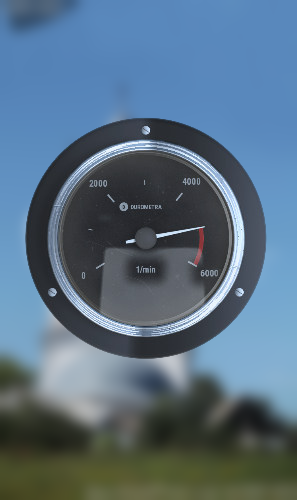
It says {"value": 5000, "unit": "rpm"}
